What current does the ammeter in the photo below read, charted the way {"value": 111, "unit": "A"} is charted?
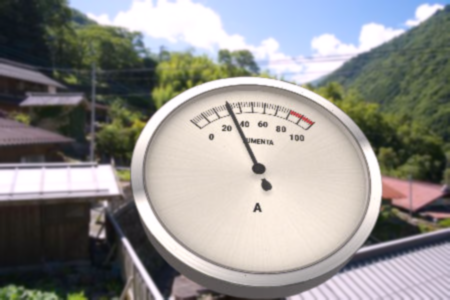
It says {"value": 30, "unit": "A"}
